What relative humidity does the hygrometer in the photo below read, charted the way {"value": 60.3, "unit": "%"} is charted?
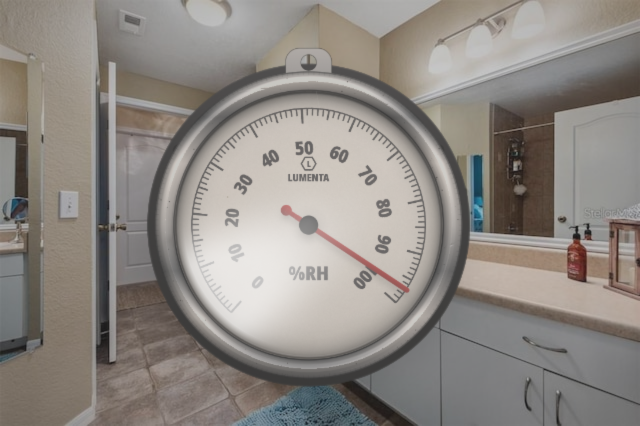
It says {"value": 97, "unit": "%"}
